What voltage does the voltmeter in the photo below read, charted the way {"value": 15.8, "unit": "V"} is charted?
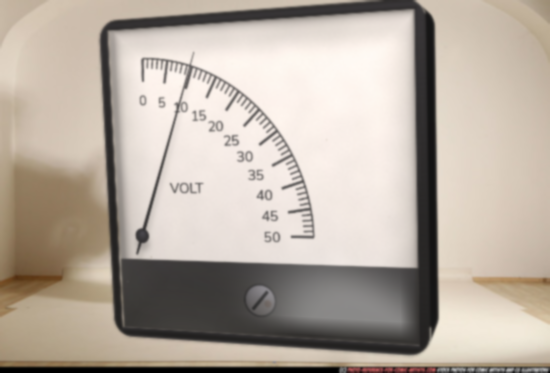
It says {"value": 10, "unit": "V"}
